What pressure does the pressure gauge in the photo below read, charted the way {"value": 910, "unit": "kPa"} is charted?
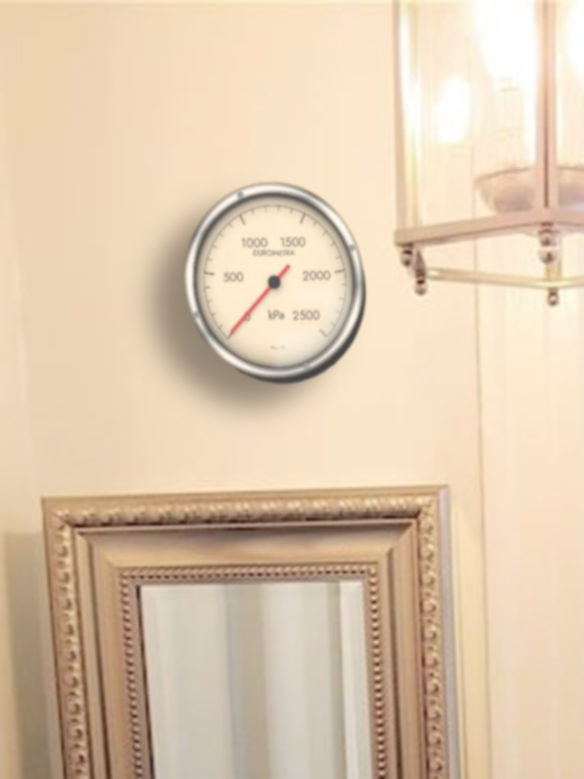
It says {"value": 0, "unit": "kPa"}
